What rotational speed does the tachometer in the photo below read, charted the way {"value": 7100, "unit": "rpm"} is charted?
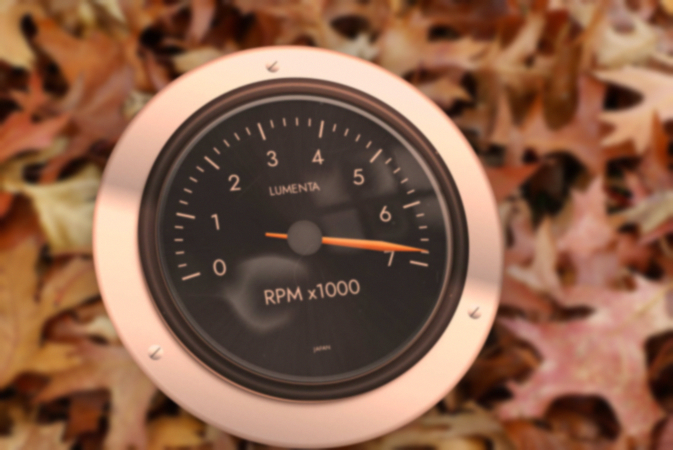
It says {"value": 6800, "unit": "rpm"}
